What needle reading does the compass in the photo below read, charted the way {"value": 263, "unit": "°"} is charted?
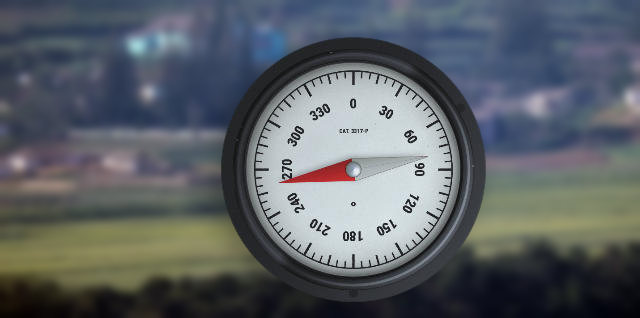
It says {"value": 260, "unit": "°"}
